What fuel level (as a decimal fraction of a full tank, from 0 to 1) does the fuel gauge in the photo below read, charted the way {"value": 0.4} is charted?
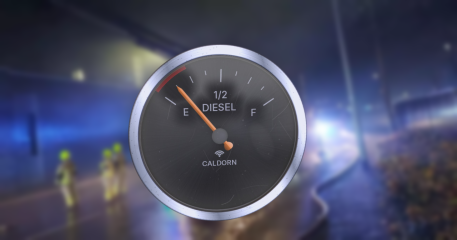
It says {"value": 0.125}
